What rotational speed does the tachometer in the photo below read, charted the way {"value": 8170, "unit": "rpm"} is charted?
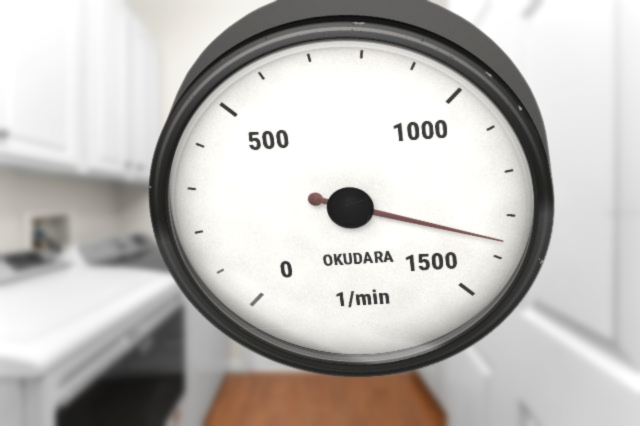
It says {"value": 1350, "unit": "rpm"}
